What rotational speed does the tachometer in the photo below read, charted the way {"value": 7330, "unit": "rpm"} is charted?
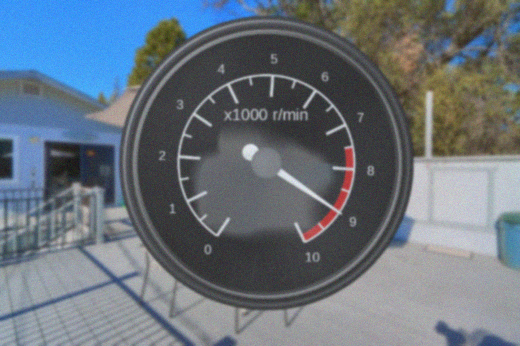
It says {"value": 9000, "unit": "rpm"}
